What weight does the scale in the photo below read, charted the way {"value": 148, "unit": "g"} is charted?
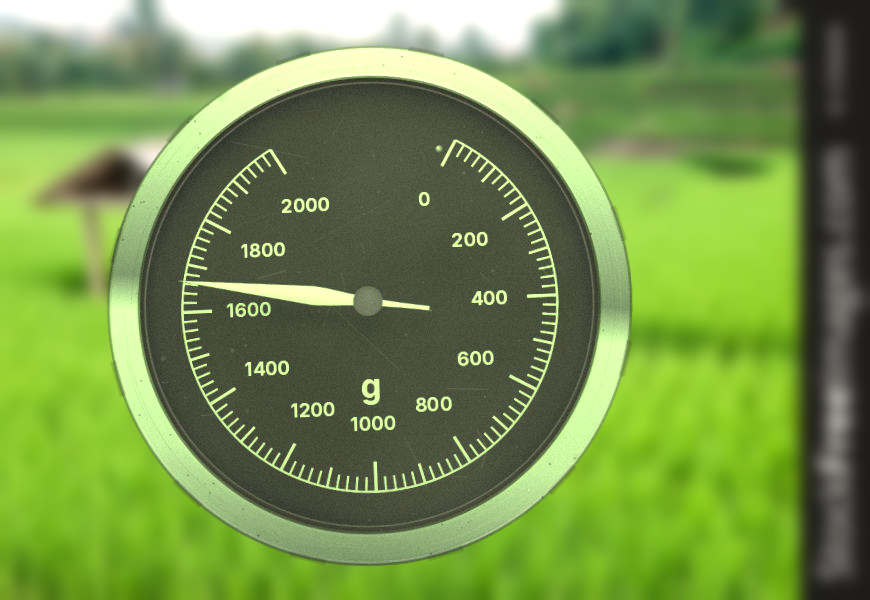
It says {"value": 1660, "unit": "g"}
